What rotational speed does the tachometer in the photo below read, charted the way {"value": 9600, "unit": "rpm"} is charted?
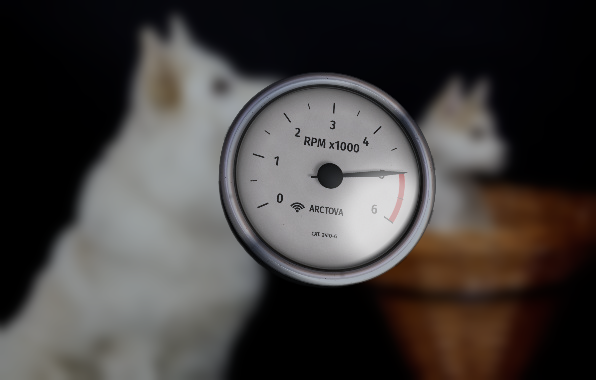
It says {"value": 5000, "unit": "rpm"}
